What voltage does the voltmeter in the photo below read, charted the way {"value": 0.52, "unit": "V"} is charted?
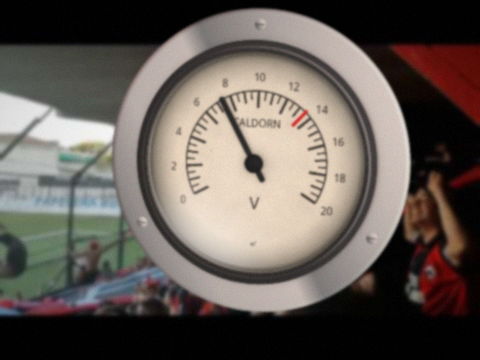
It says {"value": 7.5, "unit": "V"}
